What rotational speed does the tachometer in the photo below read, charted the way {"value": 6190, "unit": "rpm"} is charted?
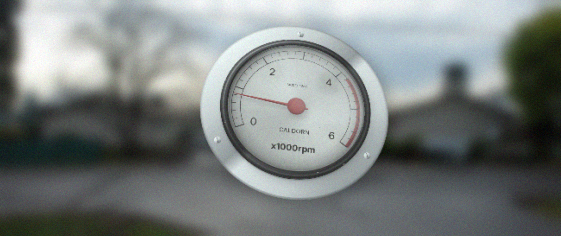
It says {"value": 800, "unit": "rpm"}
